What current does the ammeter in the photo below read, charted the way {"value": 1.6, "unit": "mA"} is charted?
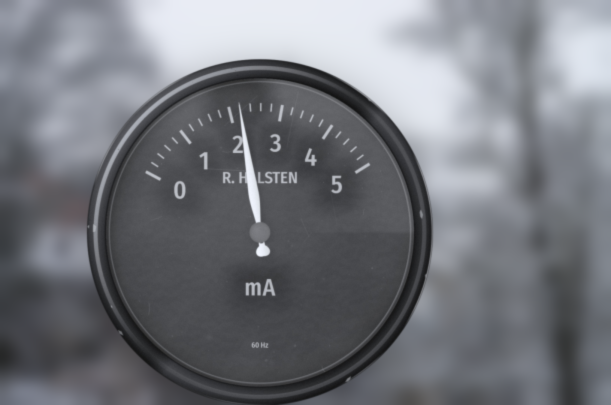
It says {"value": 2.2, "unit": "mA"}
